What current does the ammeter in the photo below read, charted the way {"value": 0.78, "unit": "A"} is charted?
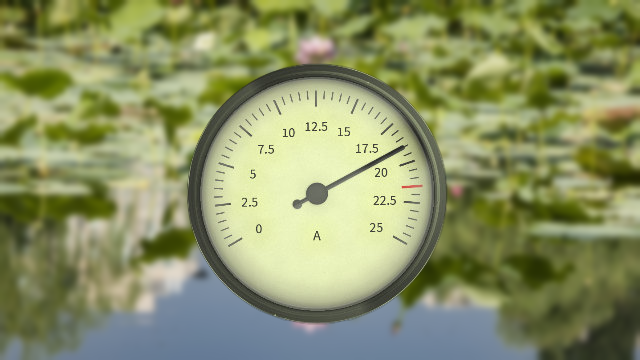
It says {"value": 19, "unit": "A"}
